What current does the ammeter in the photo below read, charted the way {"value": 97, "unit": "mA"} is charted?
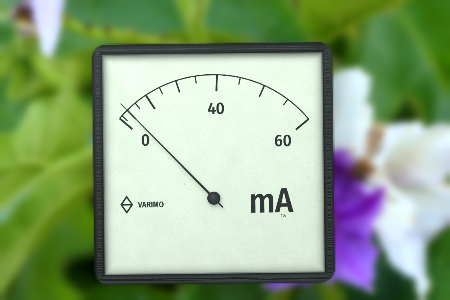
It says {"value": 10, "unit": "mA"}
